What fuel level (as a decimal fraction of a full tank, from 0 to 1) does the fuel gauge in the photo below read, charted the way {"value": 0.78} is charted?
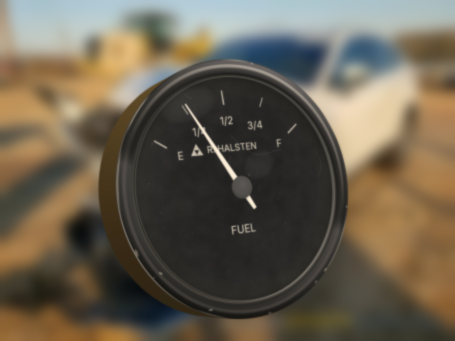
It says {"value": 0.25}
